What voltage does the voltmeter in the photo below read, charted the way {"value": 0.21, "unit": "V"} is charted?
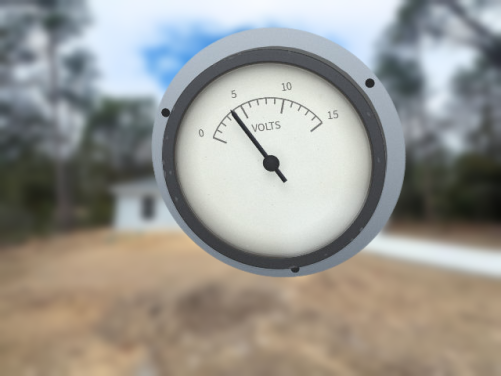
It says {"value": 4, "unit": "V"}
